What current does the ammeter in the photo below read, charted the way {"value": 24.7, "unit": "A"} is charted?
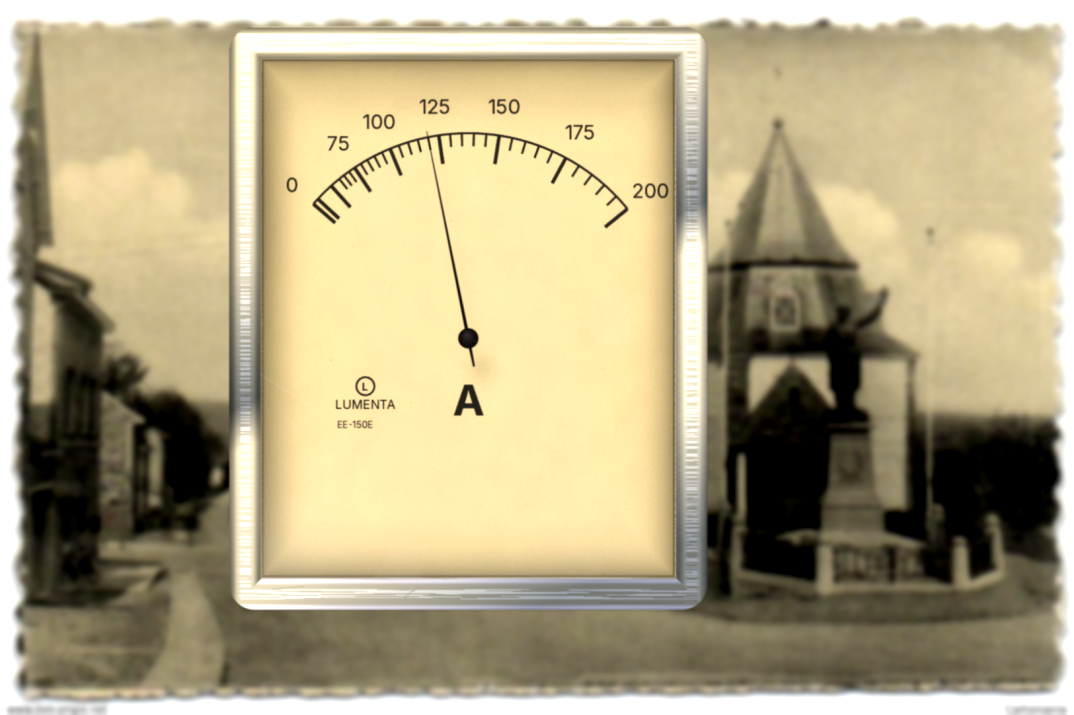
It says {"value": 120, "unit": "A"}
